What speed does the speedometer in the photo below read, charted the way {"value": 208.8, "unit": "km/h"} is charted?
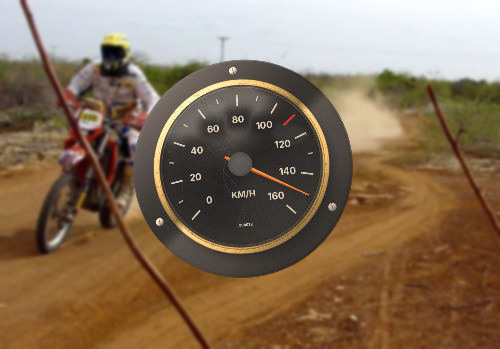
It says {"value": 150, "unit": "km/h"}
